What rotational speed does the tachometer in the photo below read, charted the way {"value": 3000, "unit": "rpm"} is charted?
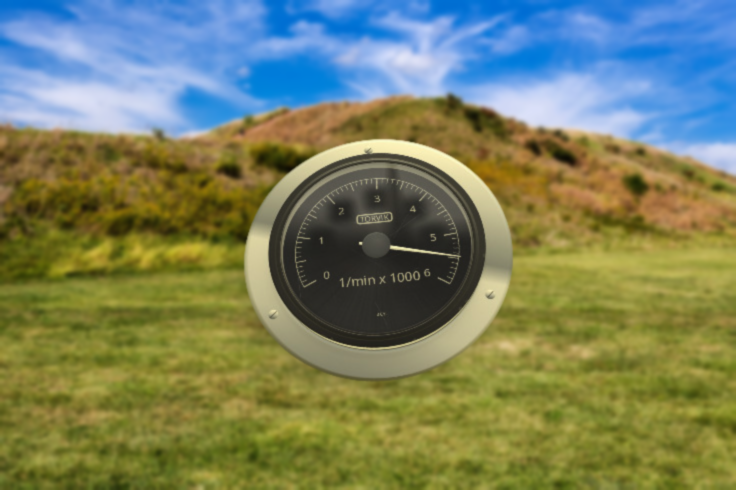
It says {"value": 5500, "unit": "rpm"}
